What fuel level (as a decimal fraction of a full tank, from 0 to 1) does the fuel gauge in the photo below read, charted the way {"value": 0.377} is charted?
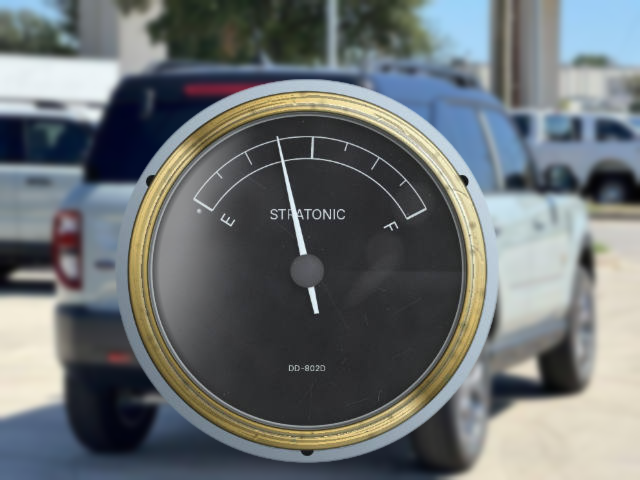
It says {"value": 0.375}
